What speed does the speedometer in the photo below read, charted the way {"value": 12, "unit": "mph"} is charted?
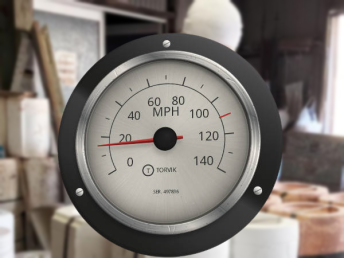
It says {"value": 15, "unit": "mph"}
